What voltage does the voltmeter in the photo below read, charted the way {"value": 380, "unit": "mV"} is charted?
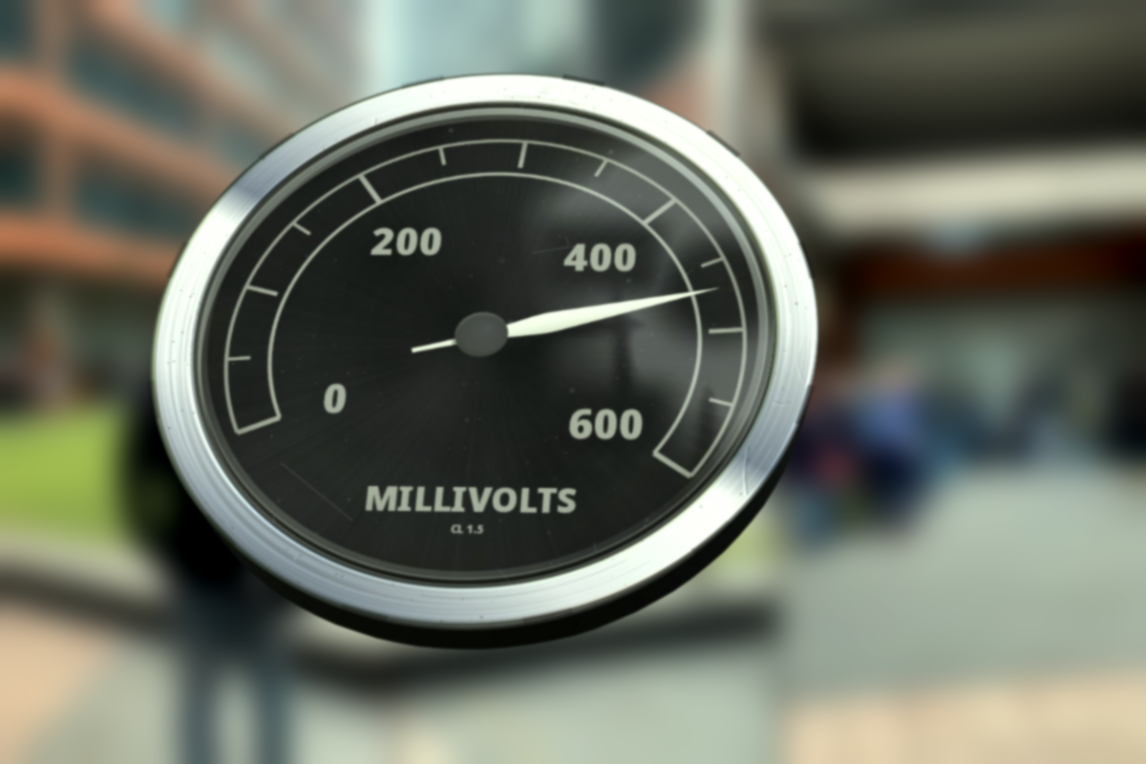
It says {"value": 475, "unit": "mV"}
